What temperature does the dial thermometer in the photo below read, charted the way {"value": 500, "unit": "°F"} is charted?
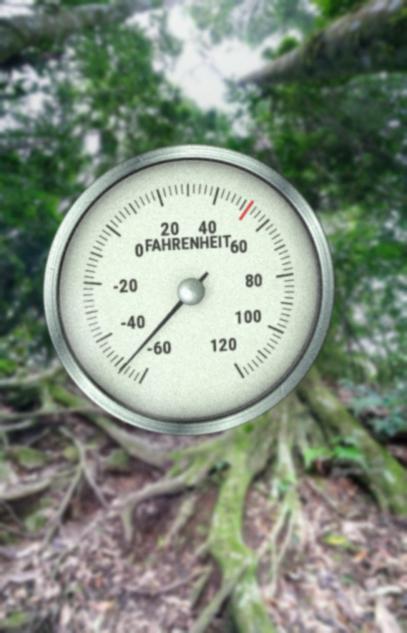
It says {"value": -52, "unit": "°F"}
